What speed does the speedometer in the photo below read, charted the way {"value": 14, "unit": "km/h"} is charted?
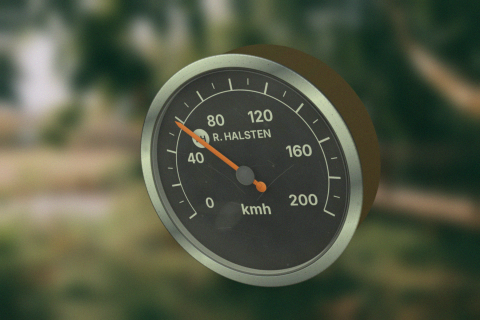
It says {"value": 60, "unit": "km/h"}
